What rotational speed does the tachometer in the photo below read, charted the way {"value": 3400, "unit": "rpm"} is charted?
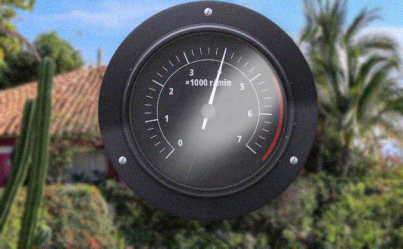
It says {"value": 4000, "unit": "rpm"}
